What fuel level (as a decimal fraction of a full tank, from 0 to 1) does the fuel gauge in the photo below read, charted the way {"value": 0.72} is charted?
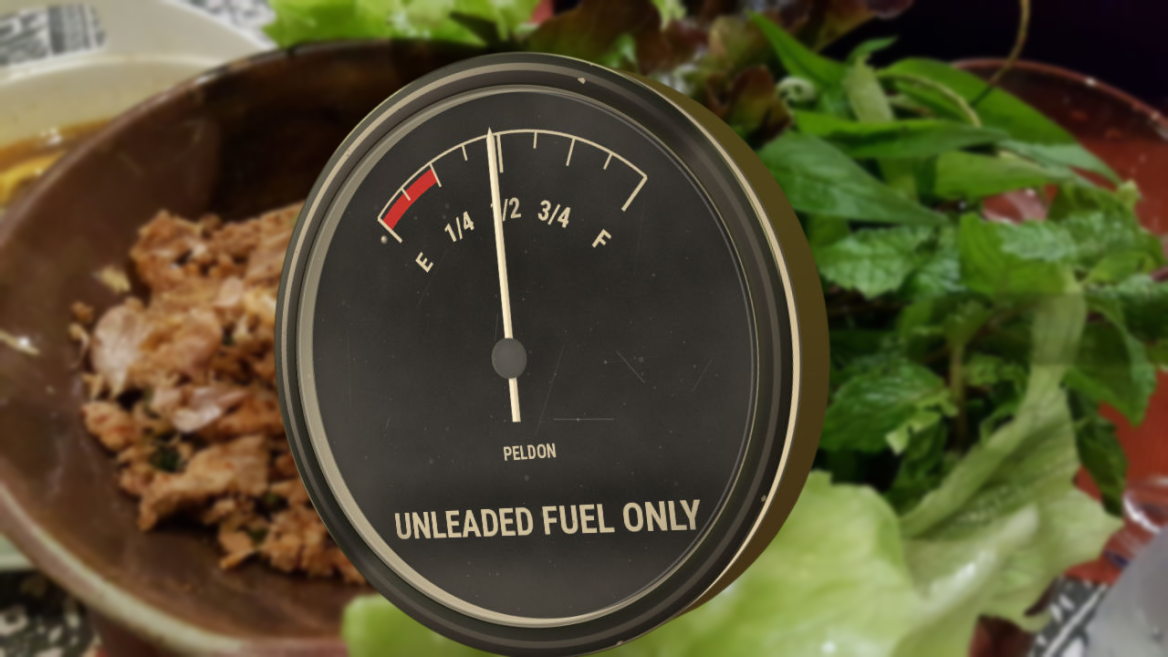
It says {"value": 0.5}
